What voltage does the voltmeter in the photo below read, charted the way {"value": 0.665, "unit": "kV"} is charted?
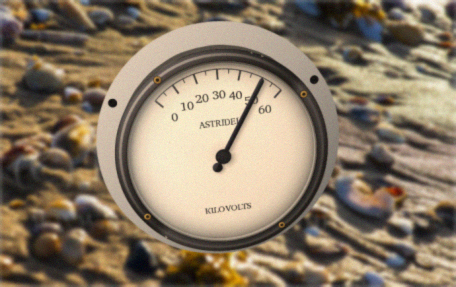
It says {"value": 50, "unit": "kV"}
